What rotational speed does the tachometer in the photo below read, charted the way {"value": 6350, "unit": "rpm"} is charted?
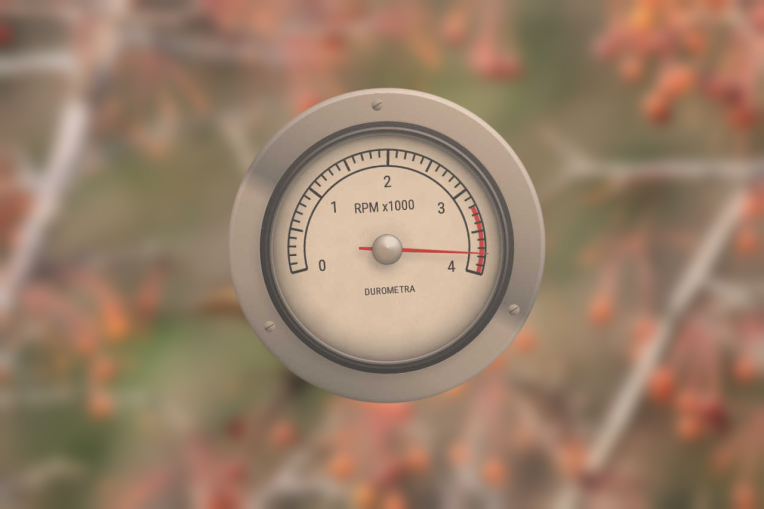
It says {"value": 3750, "unit": "rpm"}
